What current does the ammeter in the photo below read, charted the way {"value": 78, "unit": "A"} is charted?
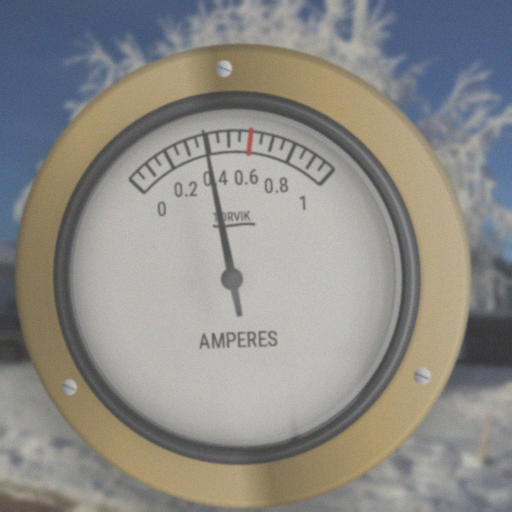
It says {"value": 0.4, "unit": "A"}
